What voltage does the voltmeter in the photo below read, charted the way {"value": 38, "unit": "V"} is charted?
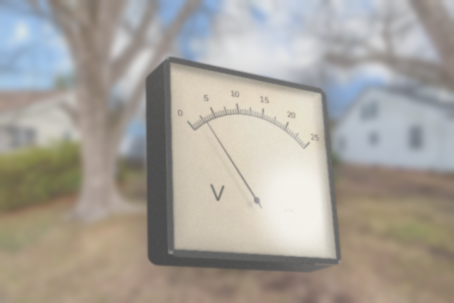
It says {"value": 2.5, "unit": "V"}
